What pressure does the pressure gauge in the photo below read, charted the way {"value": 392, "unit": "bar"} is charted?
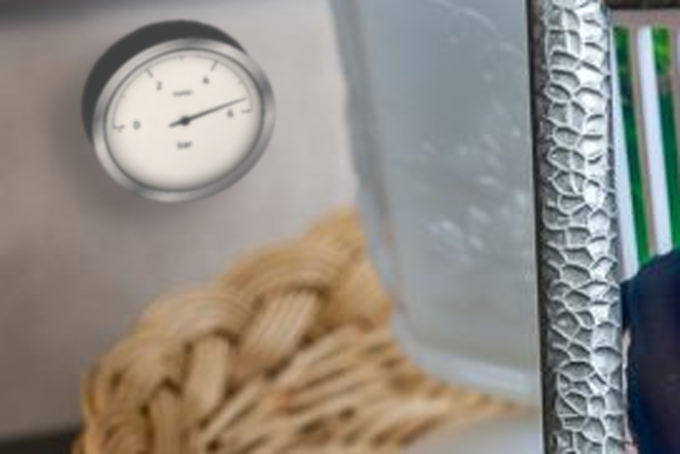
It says {"value": 5.5, "unit": "bar"}
